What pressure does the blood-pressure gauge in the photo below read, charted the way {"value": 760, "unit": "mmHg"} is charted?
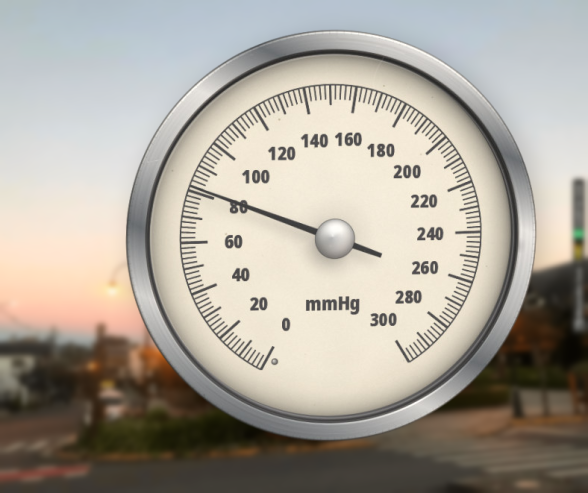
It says {"value": 82, "unit": "mmHg"}
